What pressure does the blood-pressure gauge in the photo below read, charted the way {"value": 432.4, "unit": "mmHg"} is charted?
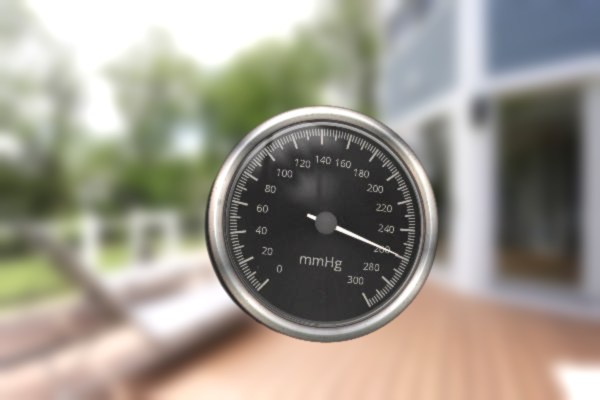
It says {"value": 260, "unit": "mmHg"}
